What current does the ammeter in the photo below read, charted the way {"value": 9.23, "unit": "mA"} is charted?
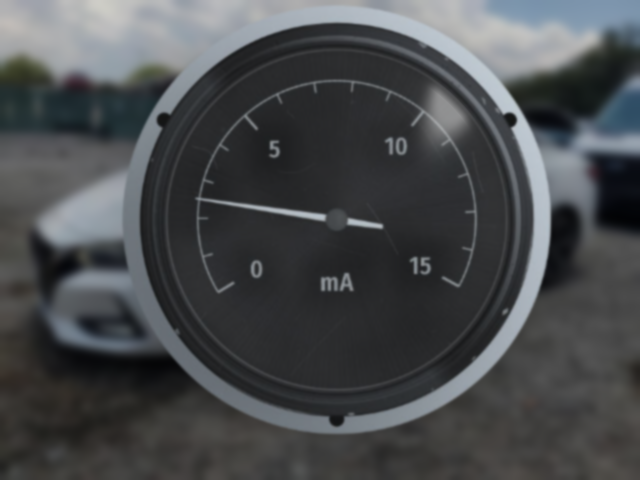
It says {"value": 2.5, "unit": "mA"}
